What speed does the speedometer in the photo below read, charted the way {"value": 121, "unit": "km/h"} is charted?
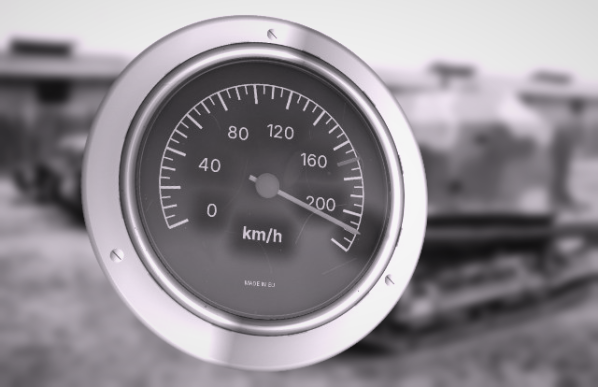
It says {"value": 210, "unit": "km/h"}
